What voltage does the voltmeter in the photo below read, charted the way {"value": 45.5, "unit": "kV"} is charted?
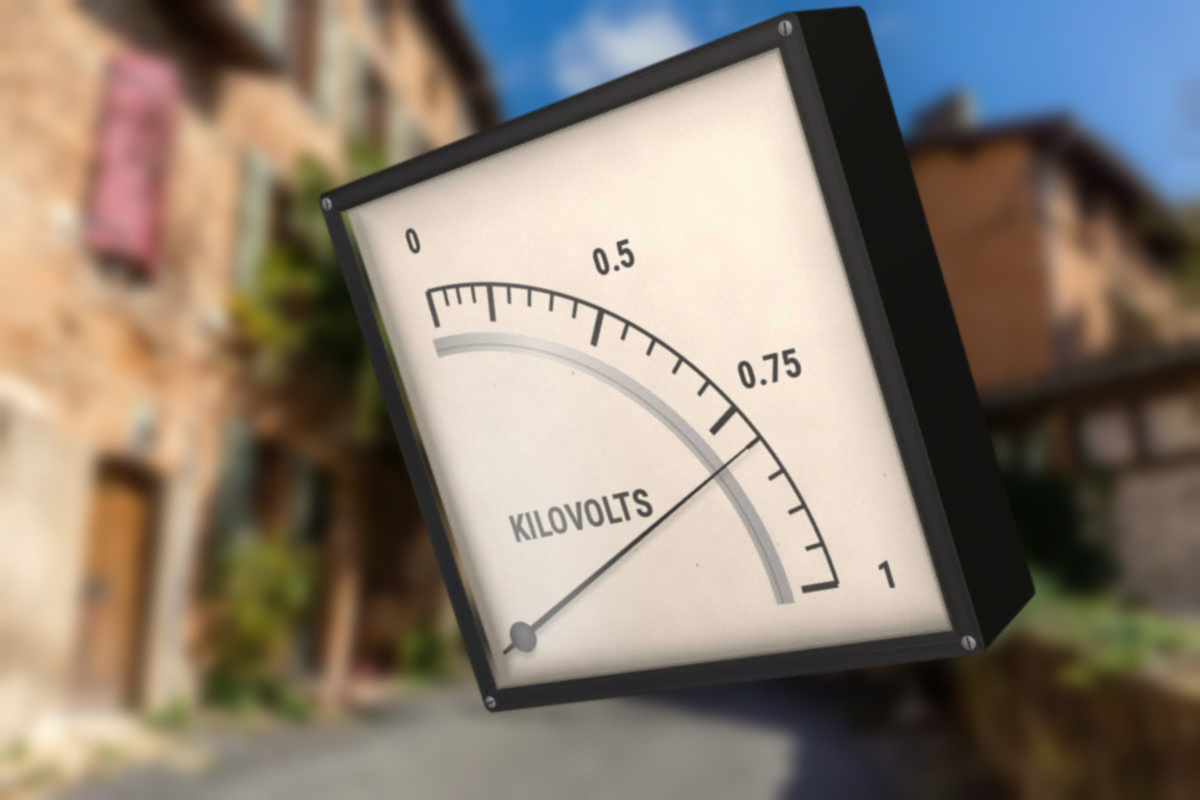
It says {"value": 0.8, "unit": "kV"}
